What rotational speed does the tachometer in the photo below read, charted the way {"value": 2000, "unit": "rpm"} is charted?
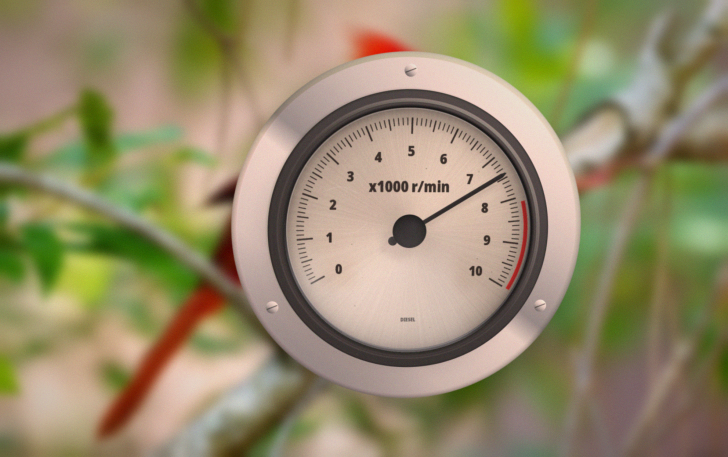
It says {"value": 7400, "unit": "rpm"}
